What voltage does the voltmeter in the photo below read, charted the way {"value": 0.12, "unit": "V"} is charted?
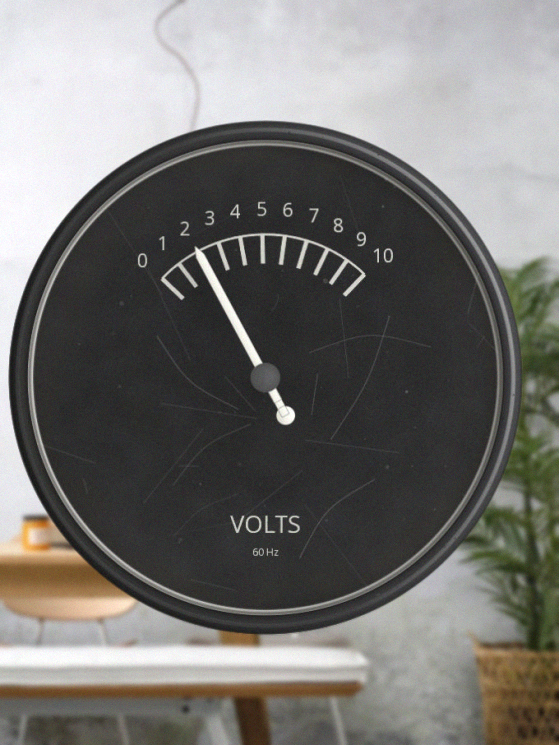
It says {"value": 2, "unit": "V"}
